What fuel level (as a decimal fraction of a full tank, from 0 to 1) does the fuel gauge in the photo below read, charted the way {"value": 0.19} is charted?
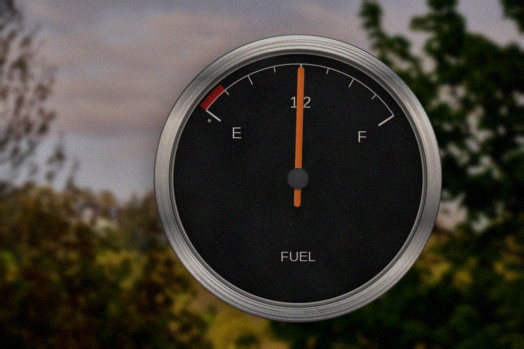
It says {"value": 0.5}
